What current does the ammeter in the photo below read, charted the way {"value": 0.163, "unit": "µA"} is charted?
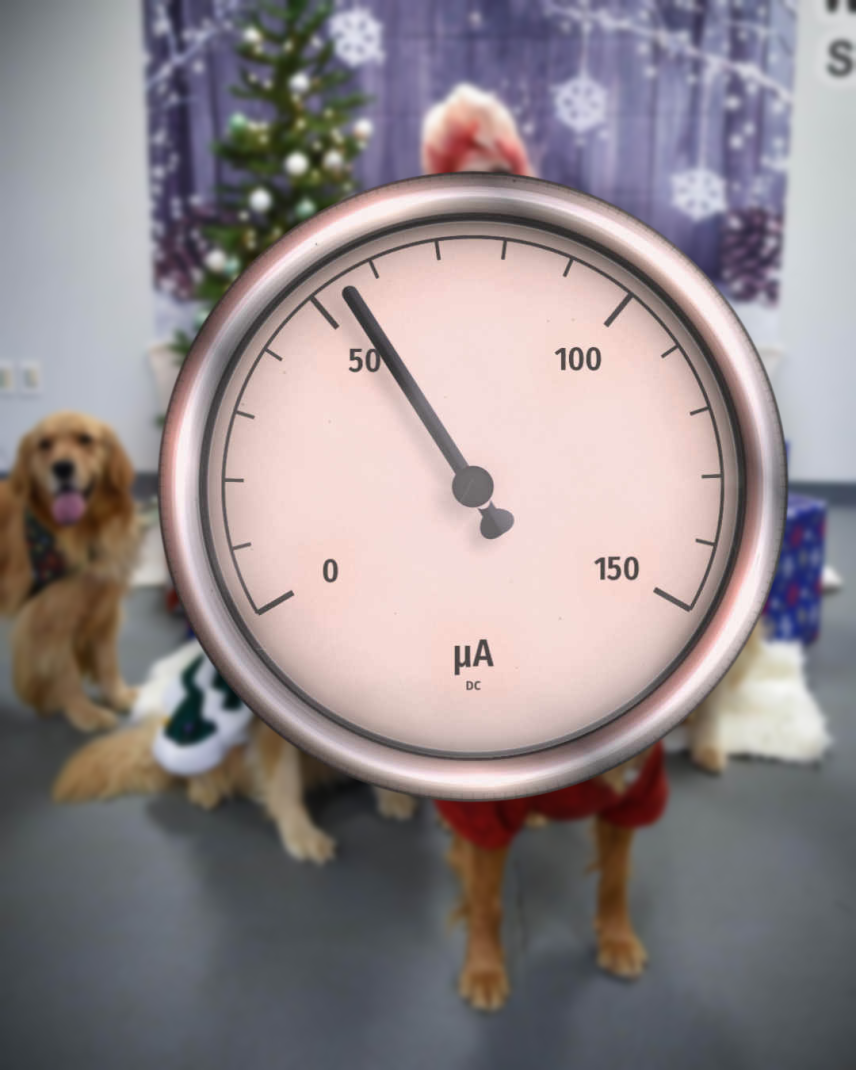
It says {"value": 55, "unit": "µA"}
